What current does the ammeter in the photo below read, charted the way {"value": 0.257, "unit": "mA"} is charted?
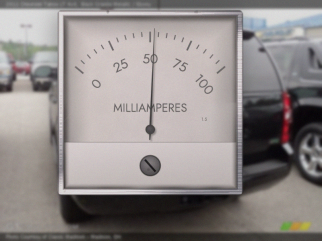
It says {"value": 52.5, "unit": "mA"}
